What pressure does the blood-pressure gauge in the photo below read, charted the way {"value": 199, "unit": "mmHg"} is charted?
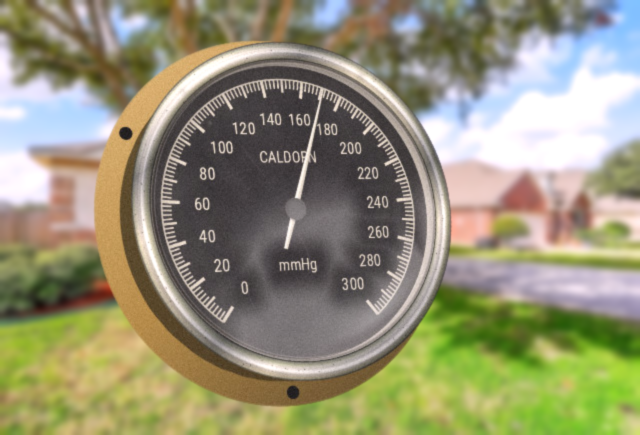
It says {"value": 170, "unit": "mmHg"}
